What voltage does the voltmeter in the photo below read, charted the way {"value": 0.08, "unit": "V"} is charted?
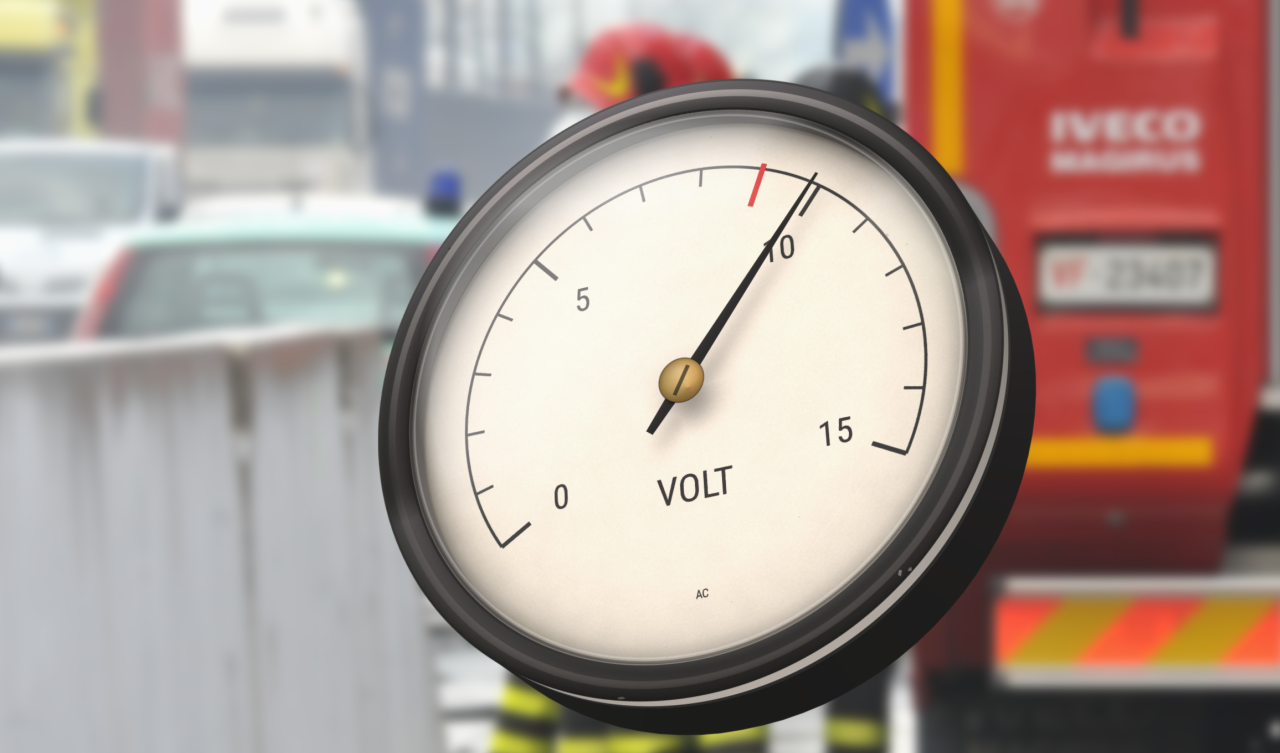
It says {"value": 10, "unit": "V"}
